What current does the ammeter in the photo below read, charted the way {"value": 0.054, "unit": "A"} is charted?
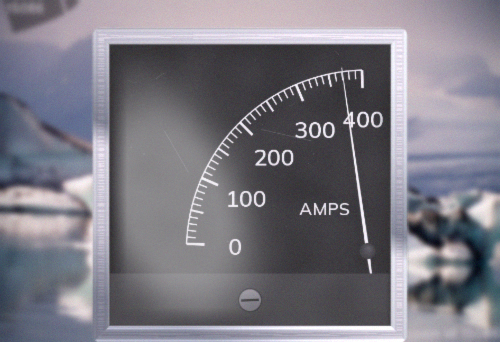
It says {"value": 370, "unit": "A"}
